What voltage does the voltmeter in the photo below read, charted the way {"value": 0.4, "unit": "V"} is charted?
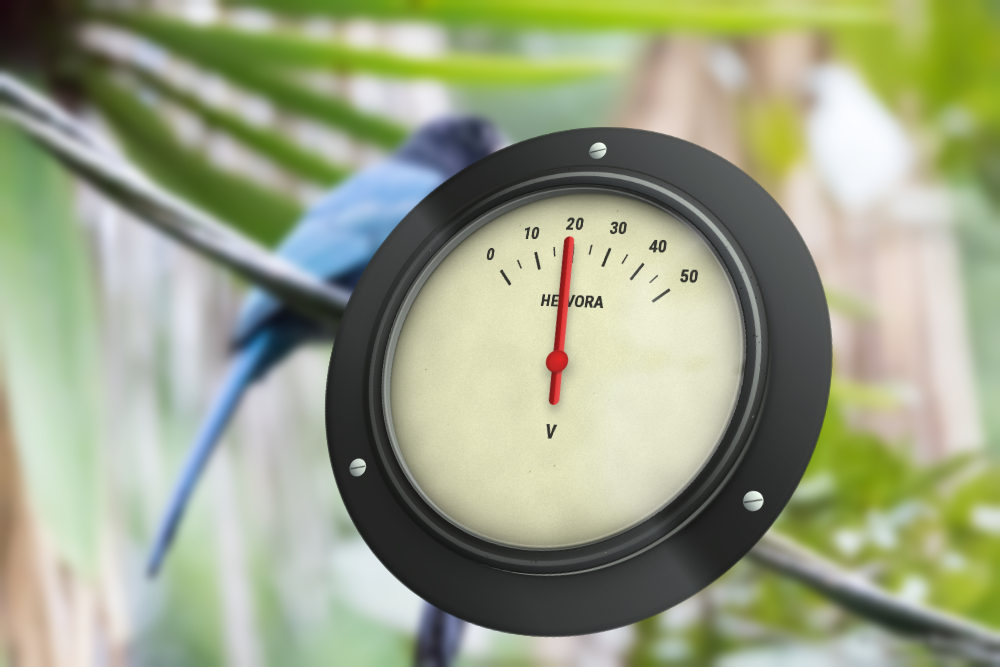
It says {"value": 20, "unit": "V"}
